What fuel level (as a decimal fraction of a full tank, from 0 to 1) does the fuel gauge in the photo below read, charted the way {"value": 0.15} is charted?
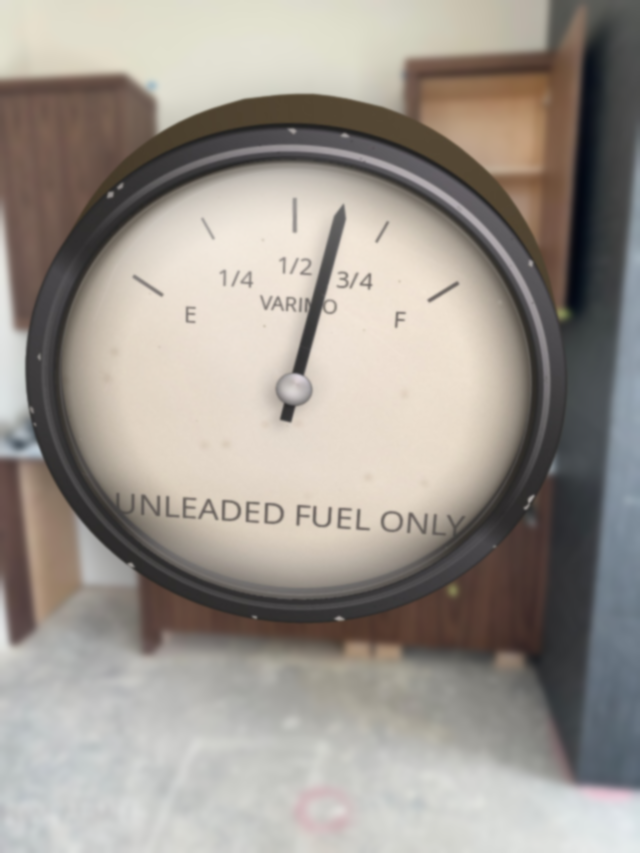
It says {"value": 0.625}
